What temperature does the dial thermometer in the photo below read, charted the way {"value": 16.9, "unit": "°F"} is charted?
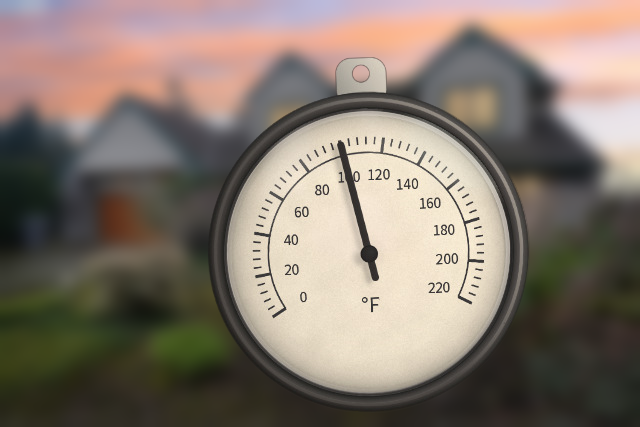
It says {"value": 100, "unit": "°F"}
